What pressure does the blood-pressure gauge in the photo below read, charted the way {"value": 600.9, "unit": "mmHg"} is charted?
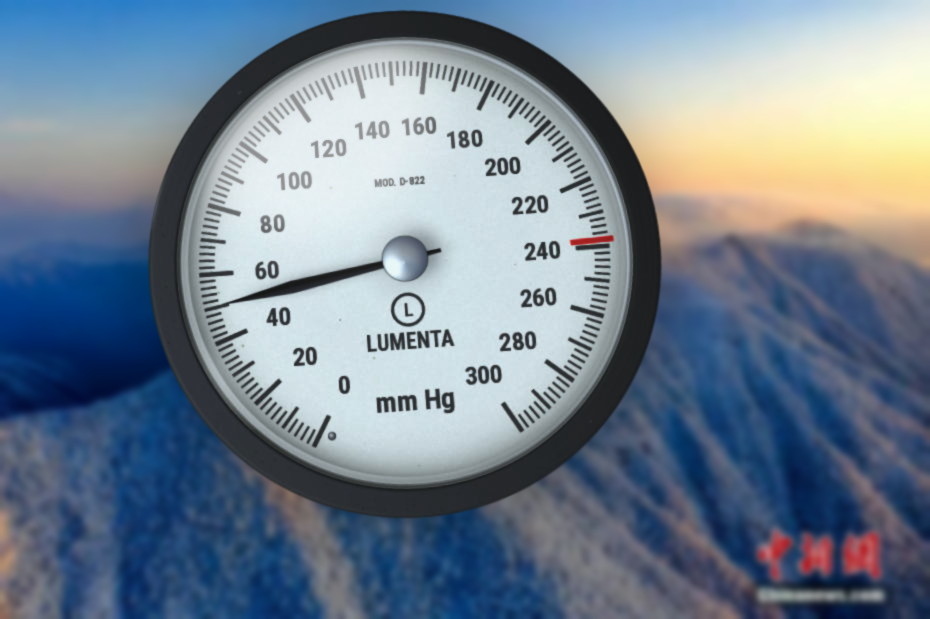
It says {"value": 50, "unit": "mmHg"}
